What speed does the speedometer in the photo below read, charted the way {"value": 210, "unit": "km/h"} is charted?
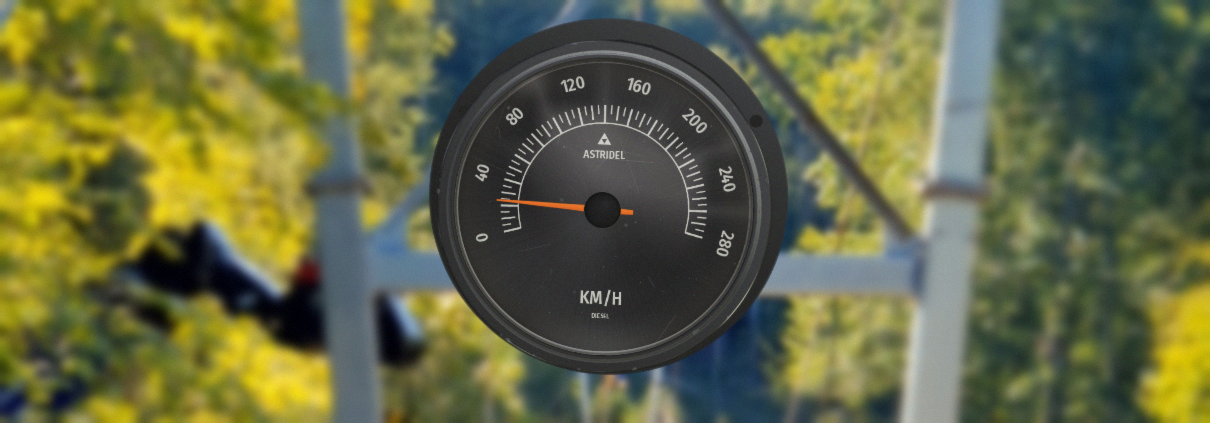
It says {"value": 25, "unit": "km/h"}
